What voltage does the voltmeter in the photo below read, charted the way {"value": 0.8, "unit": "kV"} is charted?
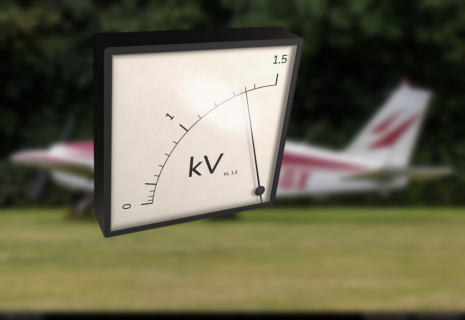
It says {"value": 1.35, "unit": "kV"}
